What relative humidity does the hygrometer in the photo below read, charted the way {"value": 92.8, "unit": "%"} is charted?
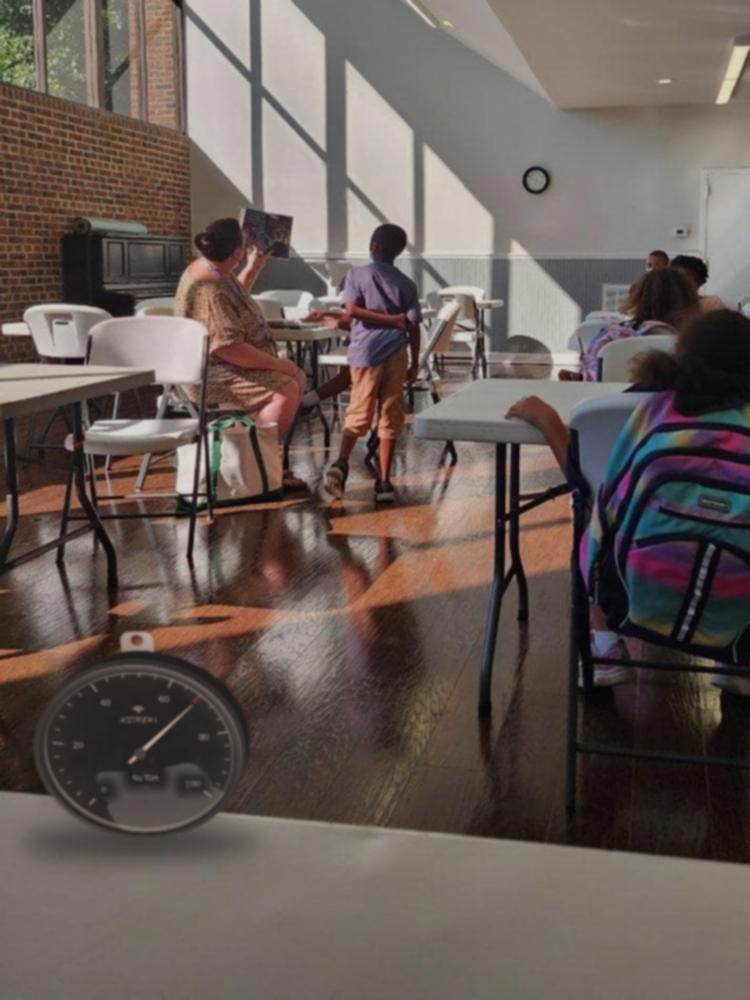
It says {"value": 68, "unit": "%"}
